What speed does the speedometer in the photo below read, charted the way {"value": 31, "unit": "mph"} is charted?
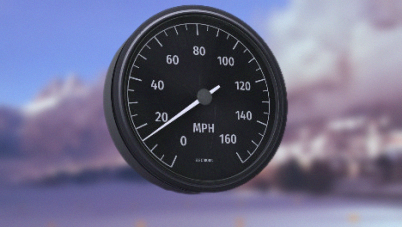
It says {"value": 15, "unit": "mph"}
